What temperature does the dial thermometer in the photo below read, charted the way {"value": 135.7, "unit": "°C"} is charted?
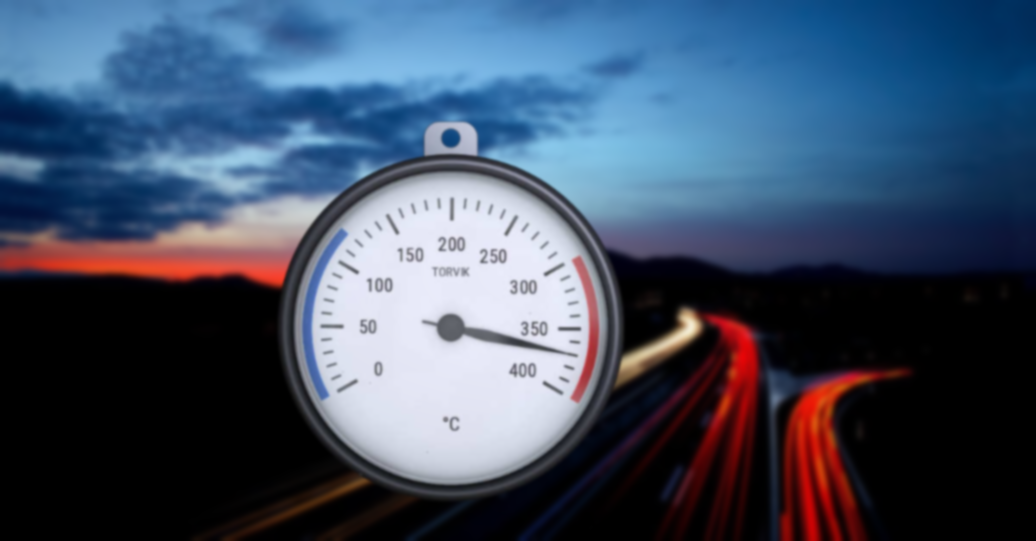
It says {"value": 370, "unit": "°C"}
